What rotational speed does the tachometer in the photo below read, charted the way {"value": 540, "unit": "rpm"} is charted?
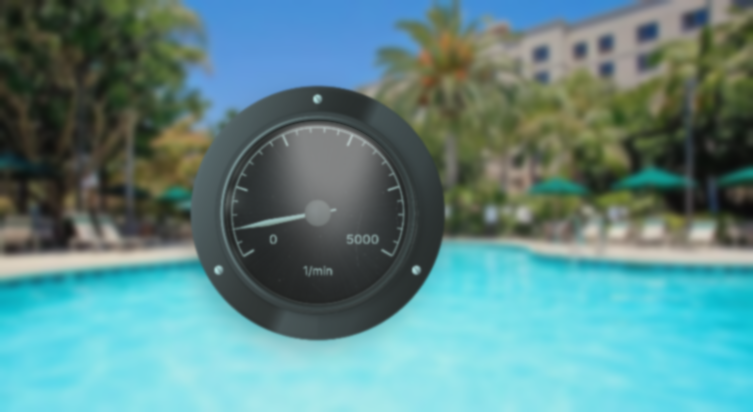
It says {"value": 400, "unit": "rpm"}
